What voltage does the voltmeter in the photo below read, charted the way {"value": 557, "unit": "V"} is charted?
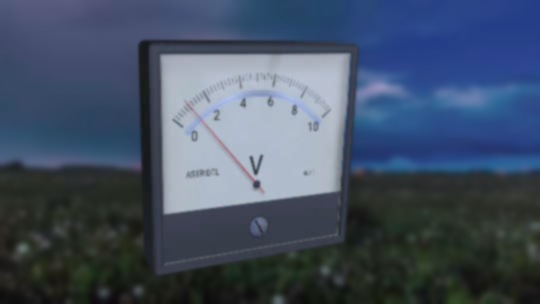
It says {"value": 1, "unit": "V"}
